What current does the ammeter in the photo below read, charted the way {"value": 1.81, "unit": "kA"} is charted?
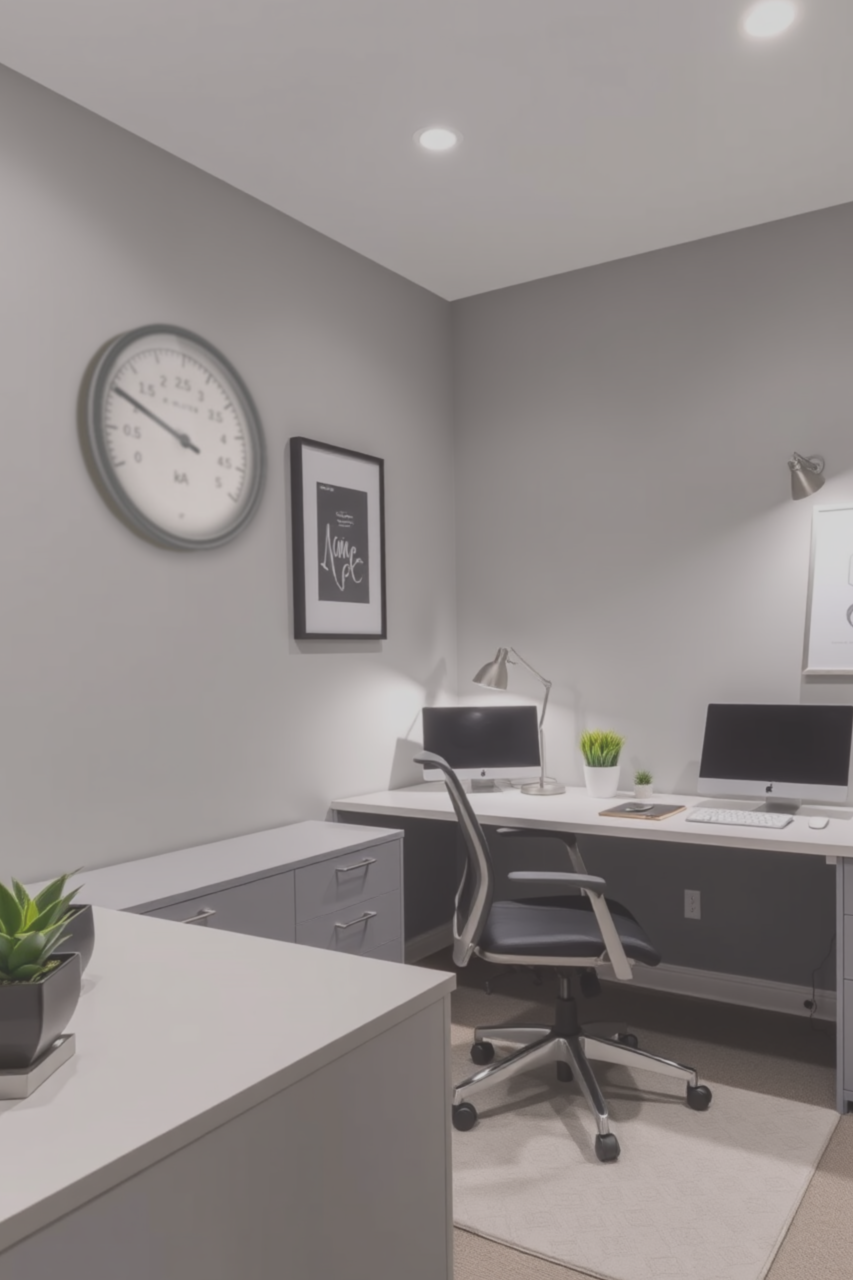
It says {"value": 1, "unit": "kA"}
